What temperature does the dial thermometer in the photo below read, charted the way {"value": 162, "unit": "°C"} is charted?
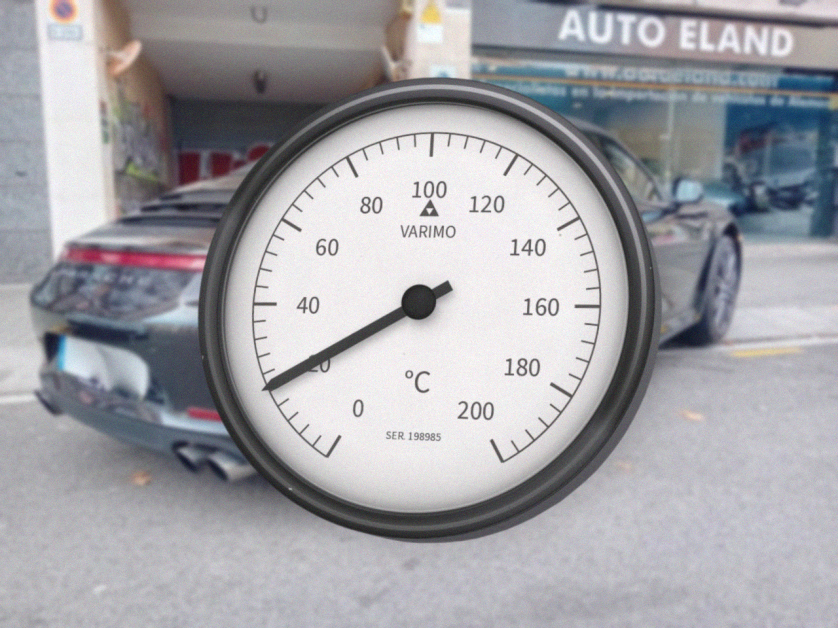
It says {"value": 20, "unit": "°C"}
